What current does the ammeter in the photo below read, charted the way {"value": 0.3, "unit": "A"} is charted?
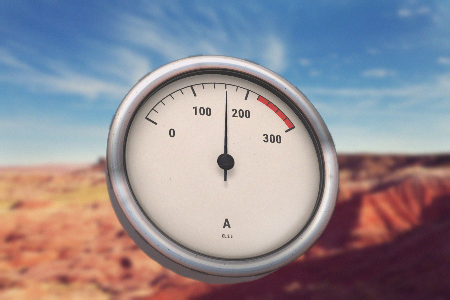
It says {"value": 160, "unit": "A"}
